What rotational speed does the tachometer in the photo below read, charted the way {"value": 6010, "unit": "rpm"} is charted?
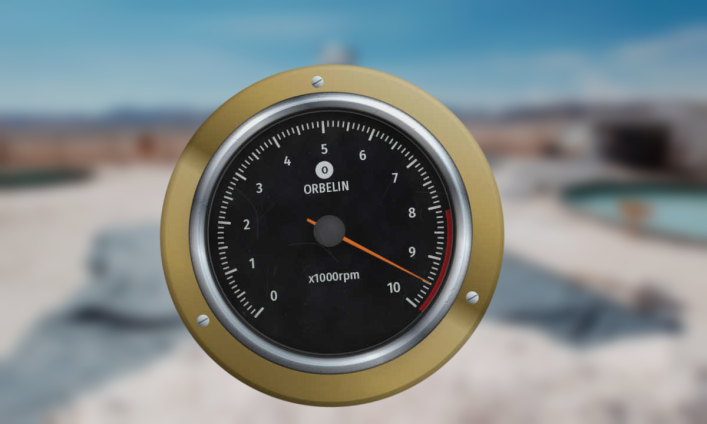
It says {"value": 9500, "unit": "rpm"}
